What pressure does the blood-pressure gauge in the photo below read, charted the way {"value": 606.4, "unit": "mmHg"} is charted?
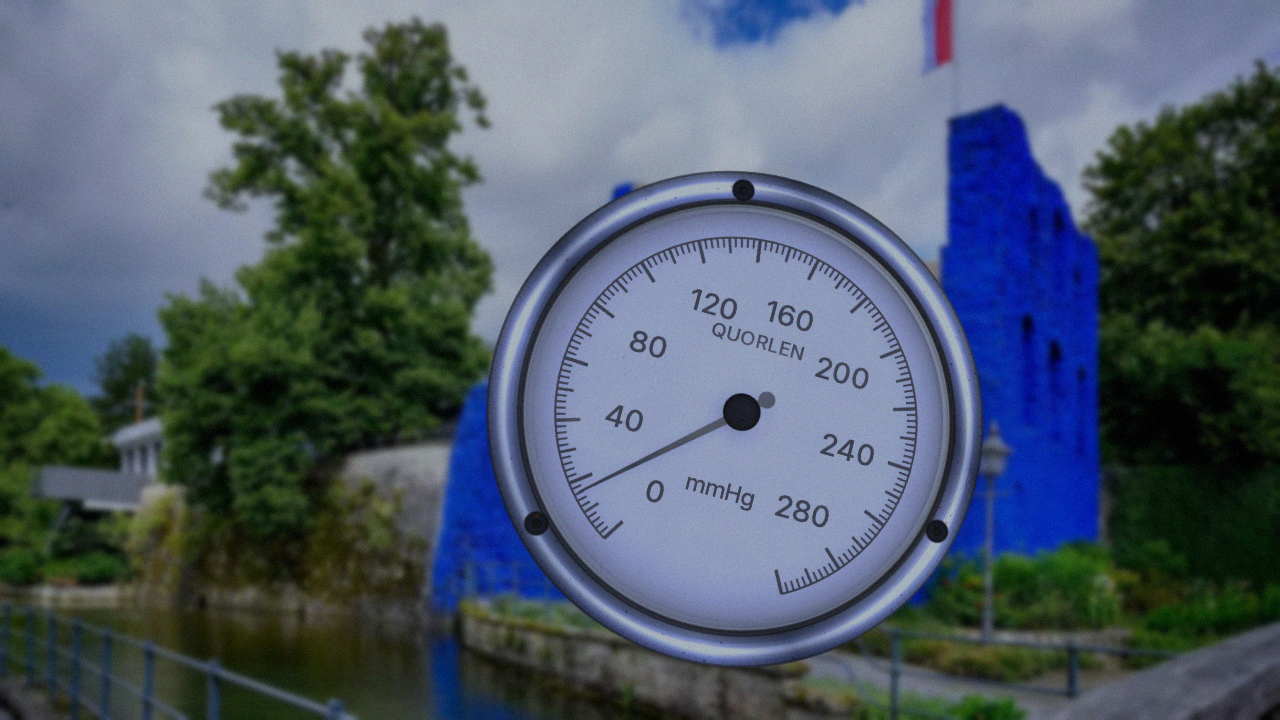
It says {"value": 16, "unit": "mmHg"}
